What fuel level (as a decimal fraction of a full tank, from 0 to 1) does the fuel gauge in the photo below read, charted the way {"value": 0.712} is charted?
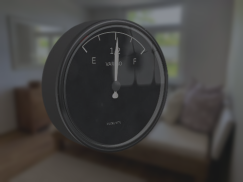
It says {"value": 0.5}
